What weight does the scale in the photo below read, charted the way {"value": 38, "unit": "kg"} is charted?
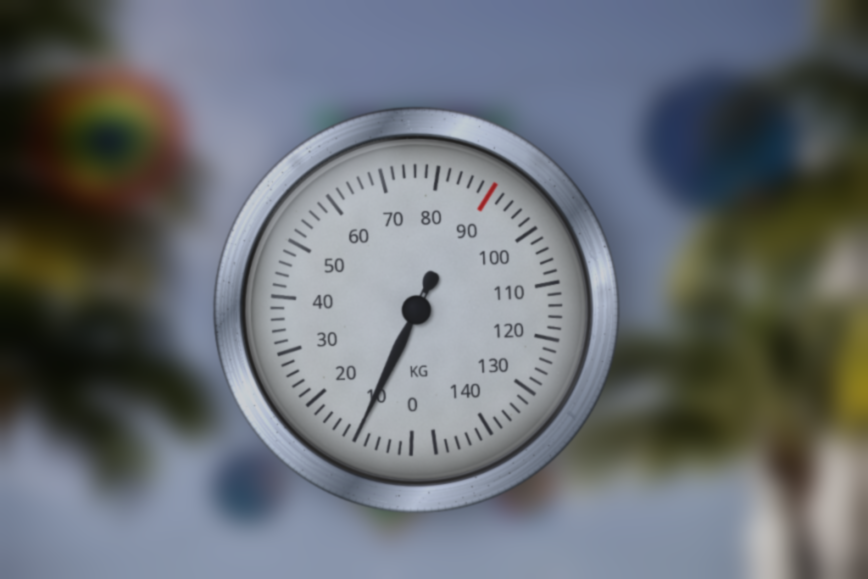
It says {"value": 10, "unit": "kg"}
